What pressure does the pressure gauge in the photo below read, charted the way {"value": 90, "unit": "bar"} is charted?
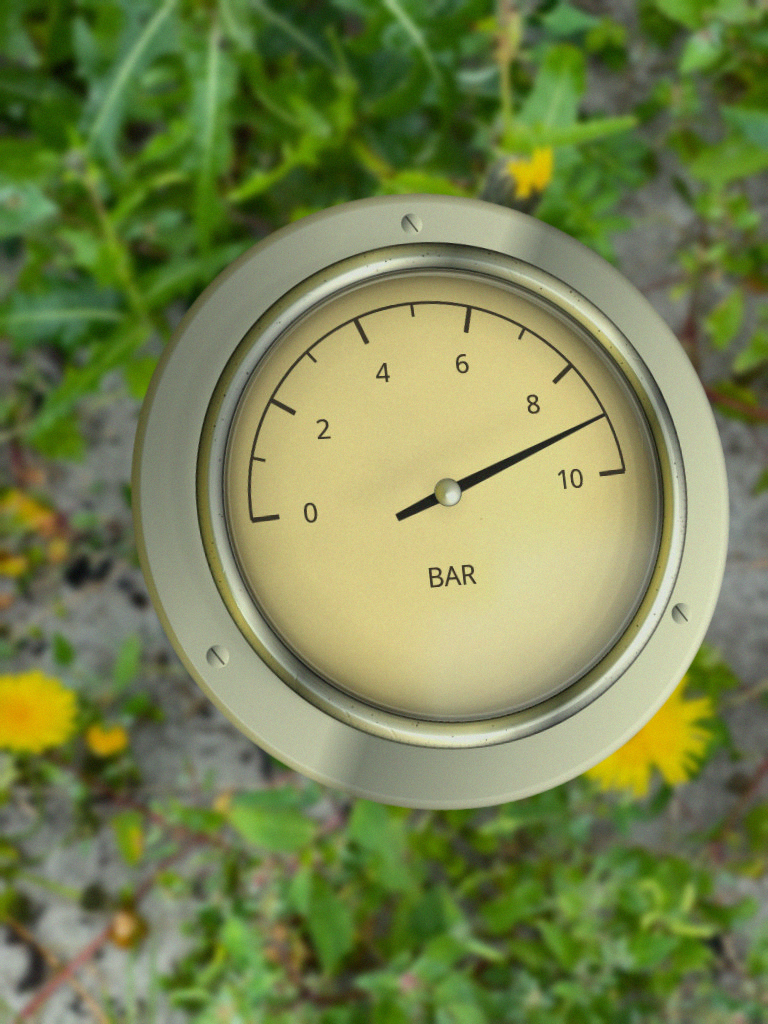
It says {"value": 9, "unit": "bar"}
